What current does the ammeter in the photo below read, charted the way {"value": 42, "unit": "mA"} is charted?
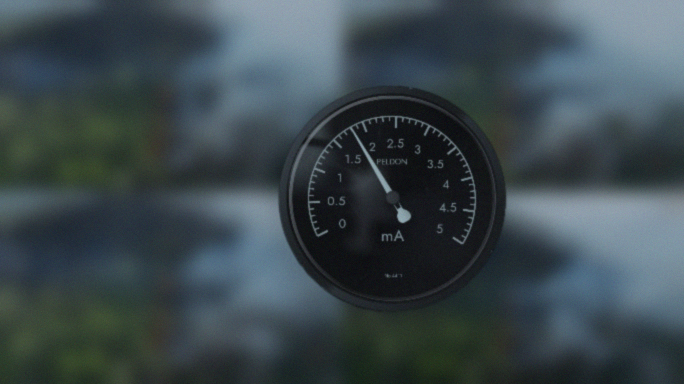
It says {"value": 1.8, "unit": "mA"}
